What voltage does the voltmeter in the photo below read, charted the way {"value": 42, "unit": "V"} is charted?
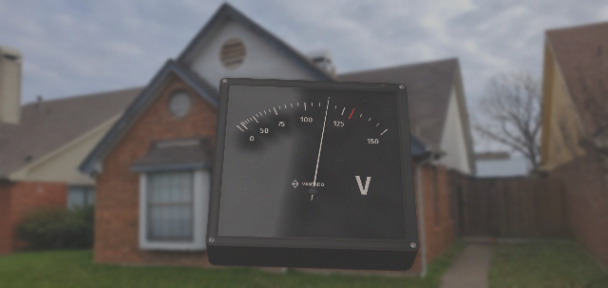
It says {"value": 115, "unit": "V"}
